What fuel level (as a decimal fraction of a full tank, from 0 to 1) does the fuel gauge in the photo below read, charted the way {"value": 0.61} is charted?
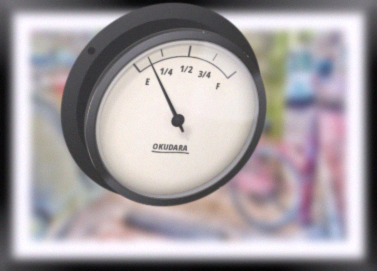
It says {"value": 0.125}
